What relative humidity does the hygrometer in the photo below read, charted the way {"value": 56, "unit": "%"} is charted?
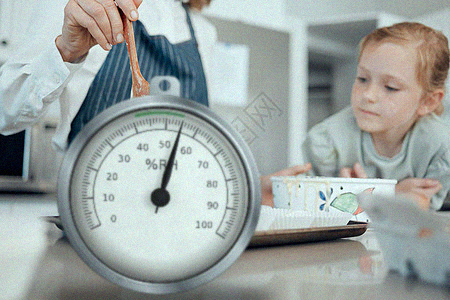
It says {"value": 55, "unit": "%"}
